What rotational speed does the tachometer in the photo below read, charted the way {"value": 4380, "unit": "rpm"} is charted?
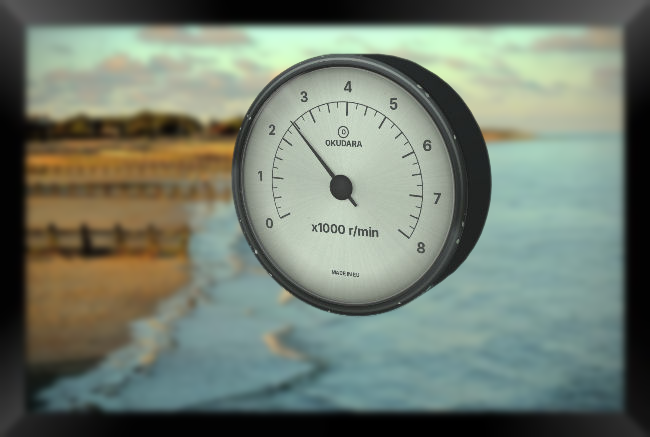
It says {"value": 2500, "unit": "rpm"}
